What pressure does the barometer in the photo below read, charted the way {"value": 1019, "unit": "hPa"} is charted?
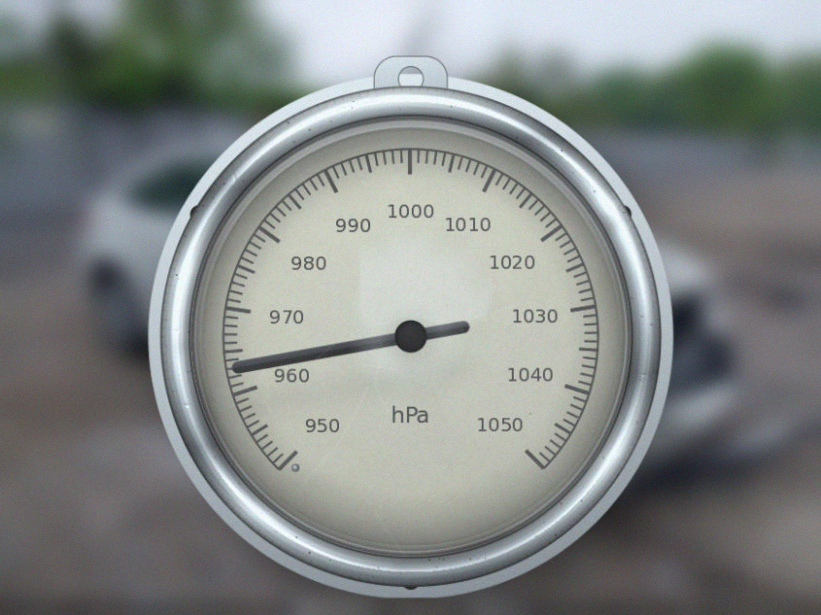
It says {"value": 963, "unit": "hPa"}
